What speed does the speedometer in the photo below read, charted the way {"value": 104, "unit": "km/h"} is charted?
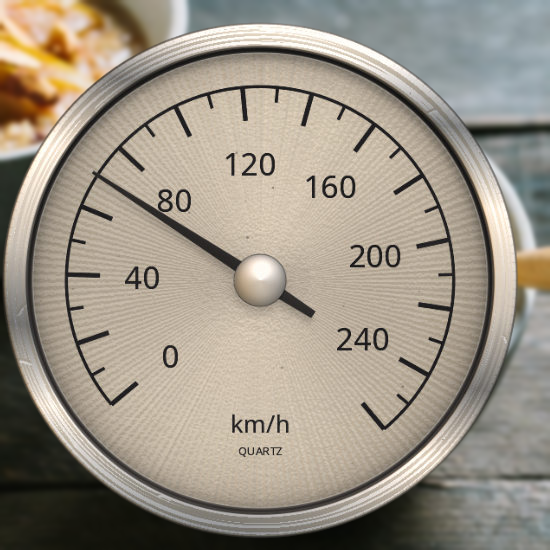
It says {"value": 70, "unit": "km/h"}
